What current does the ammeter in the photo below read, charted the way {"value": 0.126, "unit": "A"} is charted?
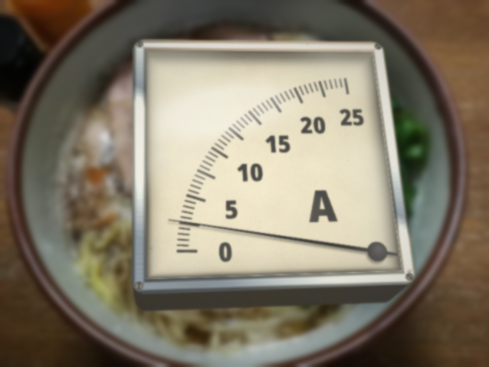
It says {"value": 2.5, "unit": "A"}
